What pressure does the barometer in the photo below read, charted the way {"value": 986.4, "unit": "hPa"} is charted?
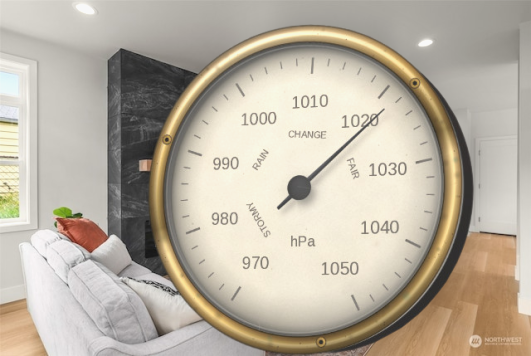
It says {"value": 1022, "unit": "hPa"}
